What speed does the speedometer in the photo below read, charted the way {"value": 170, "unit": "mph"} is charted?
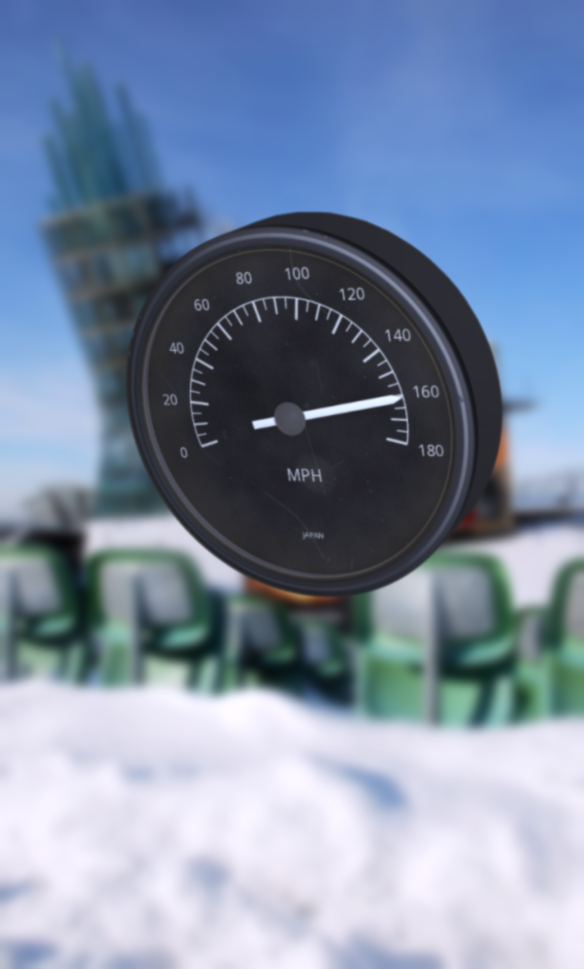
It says {"value": 160, "unit": "mph"}
